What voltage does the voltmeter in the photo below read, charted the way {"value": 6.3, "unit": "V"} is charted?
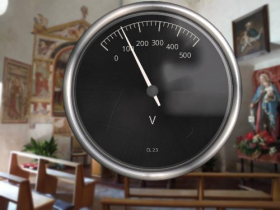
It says {"value": 120, "unit": "V"}
